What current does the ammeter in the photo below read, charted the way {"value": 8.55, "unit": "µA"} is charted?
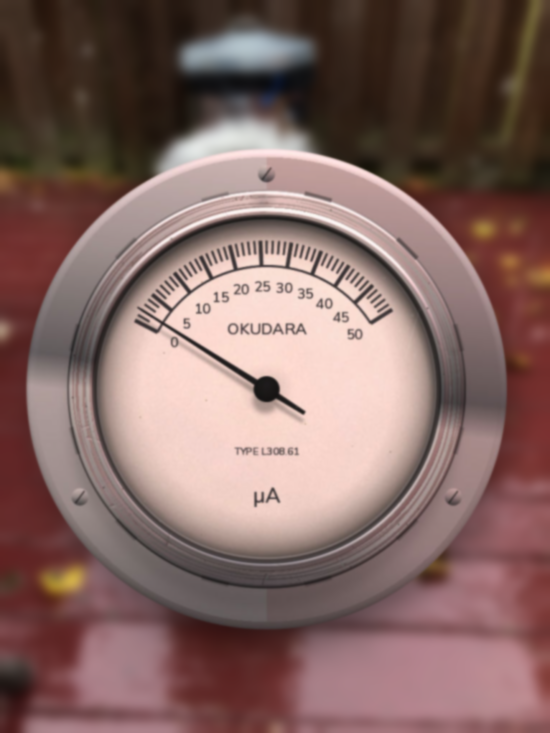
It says {"value": 2, "unit": "µA"}
